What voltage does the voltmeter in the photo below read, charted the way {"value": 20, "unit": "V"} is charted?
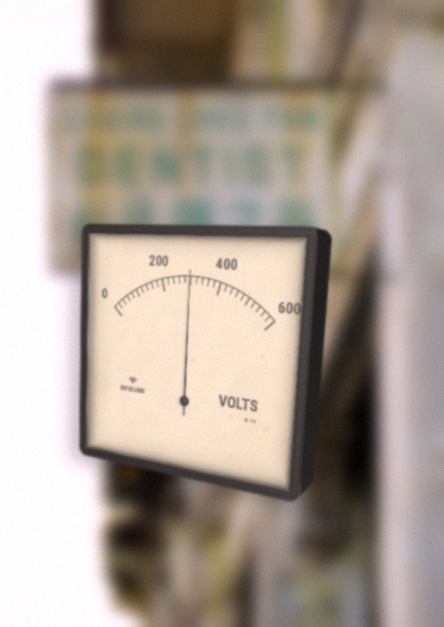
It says {"value": 300, "unit": "V"}
